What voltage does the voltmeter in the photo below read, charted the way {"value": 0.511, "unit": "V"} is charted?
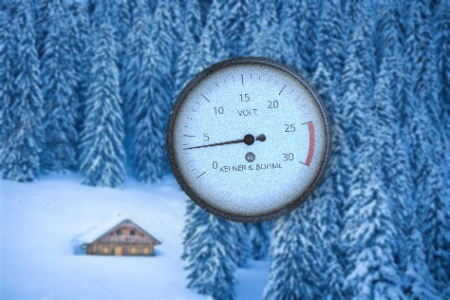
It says {"value": 3.5, "unit": "V"}
